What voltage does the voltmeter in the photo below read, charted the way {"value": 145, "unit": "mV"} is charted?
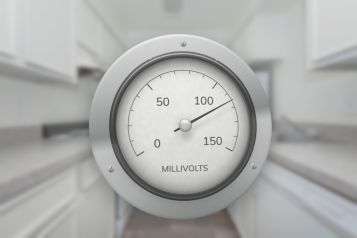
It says {"value": 115, "unit": "mV"}
